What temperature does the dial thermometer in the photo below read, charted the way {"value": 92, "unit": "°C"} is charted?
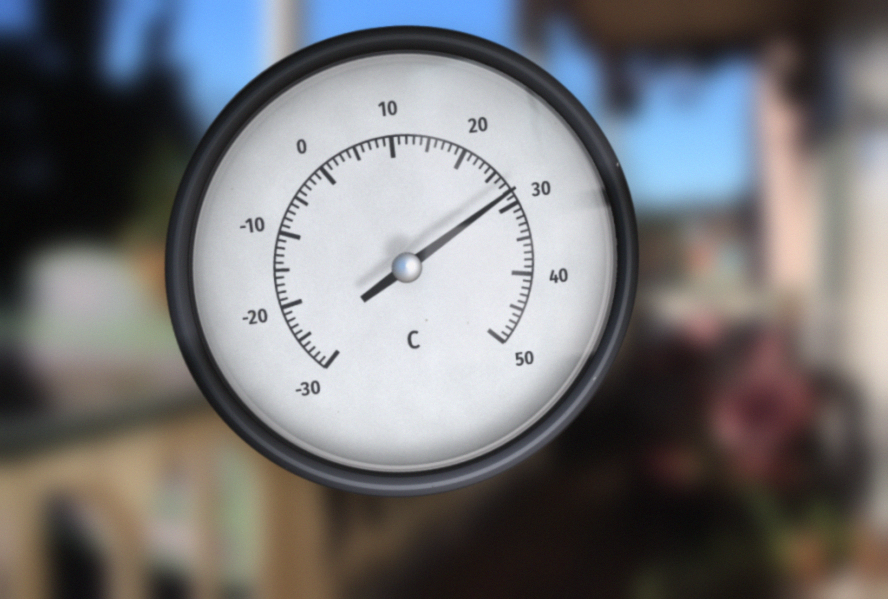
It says {"value": 28, "unit": "°C"}
